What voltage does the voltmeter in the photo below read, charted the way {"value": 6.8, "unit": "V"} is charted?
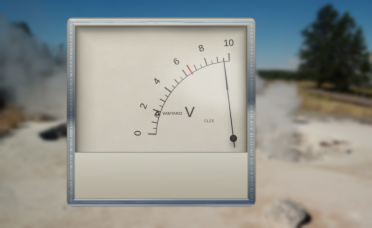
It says {"value": 9.5, "unit": "V"}
